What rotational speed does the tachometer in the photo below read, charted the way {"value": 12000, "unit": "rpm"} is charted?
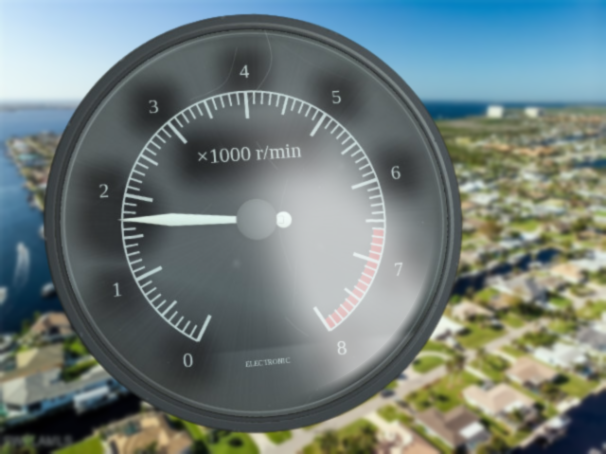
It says {"value": 1700, "unit": "rpm"}
